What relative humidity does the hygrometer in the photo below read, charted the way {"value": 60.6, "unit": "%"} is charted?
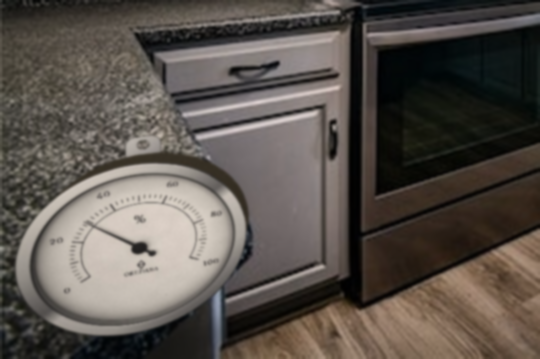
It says {"value": 30, "unit": "%"}
